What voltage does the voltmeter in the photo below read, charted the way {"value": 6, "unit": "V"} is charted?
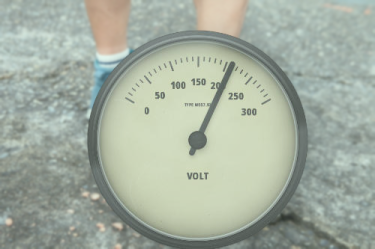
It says {"value": 210, "unit": "V"}
